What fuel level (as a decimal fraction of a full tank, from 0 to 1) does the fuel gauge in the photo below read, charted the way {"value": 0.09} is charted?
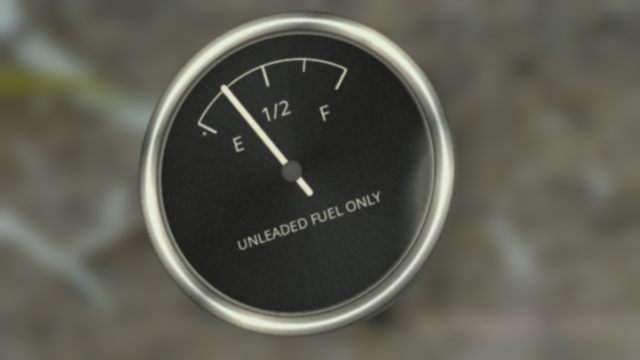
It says {"value": 0.25}
